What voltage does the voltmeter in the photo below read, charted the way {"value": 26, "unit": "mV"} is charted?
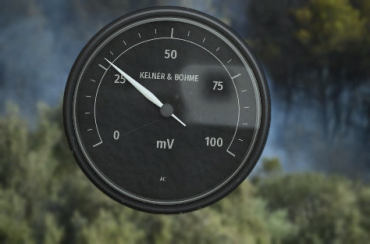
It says {"value": 27.5, "unit": "mV"}
